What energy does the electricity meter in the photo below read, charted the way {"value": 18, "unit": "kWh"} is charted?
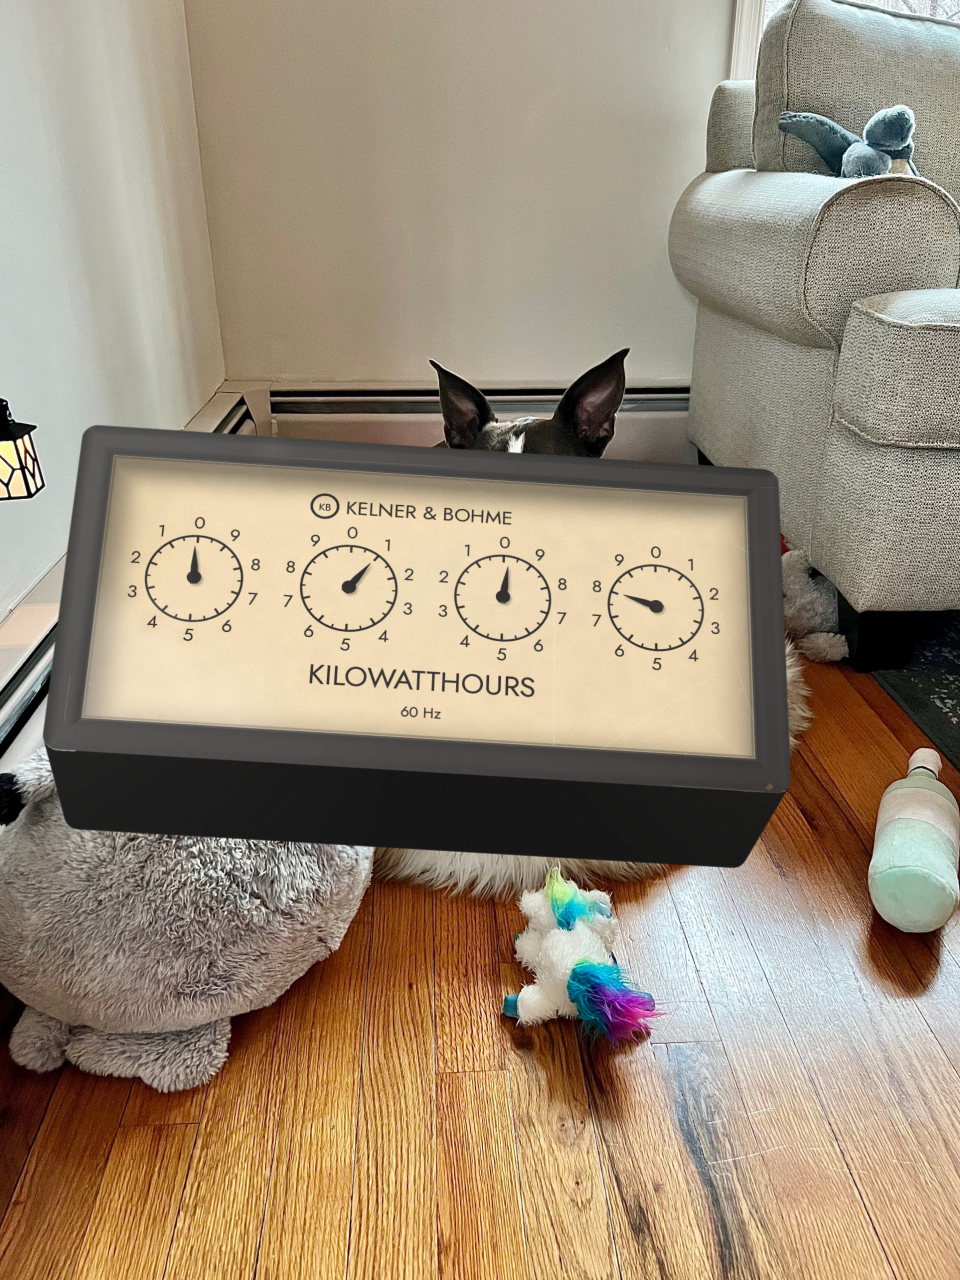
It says {"value": 98, "unit": "kWh"}
